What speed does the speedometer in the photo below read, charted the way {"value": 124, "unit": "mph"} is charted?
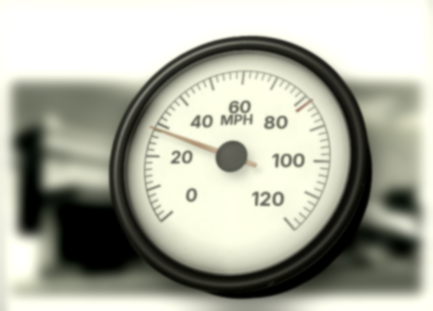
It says {"value": 28, "unit": "mph"}
